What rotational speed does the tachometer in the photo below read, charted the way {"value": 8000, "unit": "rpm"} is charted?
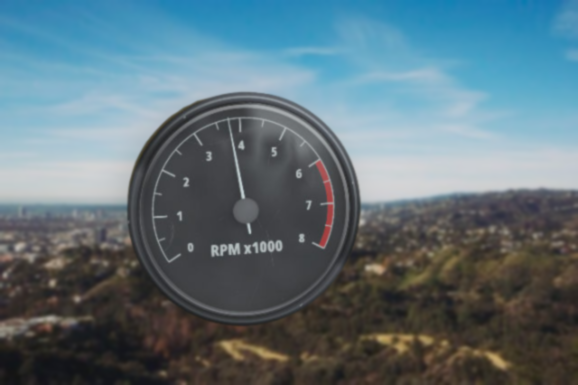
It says {"value": 3750, "unit": "rpm"}
